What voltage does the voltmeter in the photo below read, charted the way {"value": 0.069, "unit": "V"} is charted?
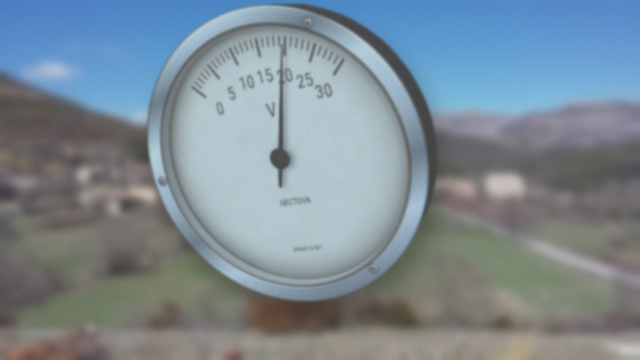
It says {"value": 20, "unit": "V"}
